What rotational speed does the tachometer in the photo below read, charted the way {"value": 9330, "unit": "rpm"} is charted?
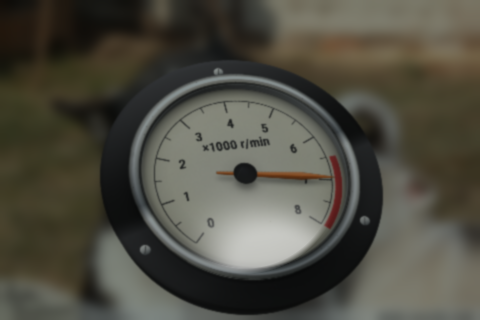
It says {"value": 7000, "unit": "rpm"}
